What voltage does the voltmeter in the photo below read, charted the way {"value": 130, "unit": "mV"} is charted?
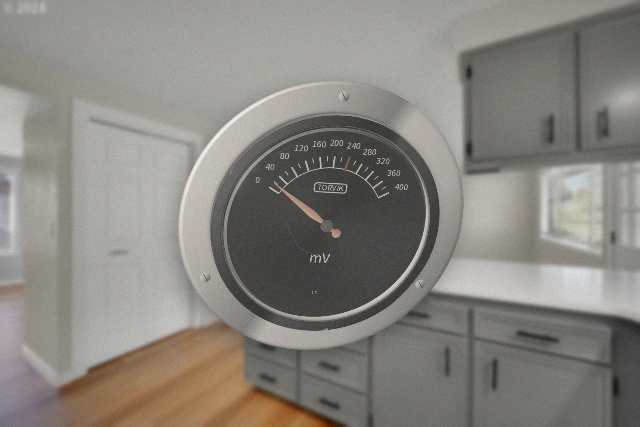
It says {"value": 20, "unit": "mV"}
